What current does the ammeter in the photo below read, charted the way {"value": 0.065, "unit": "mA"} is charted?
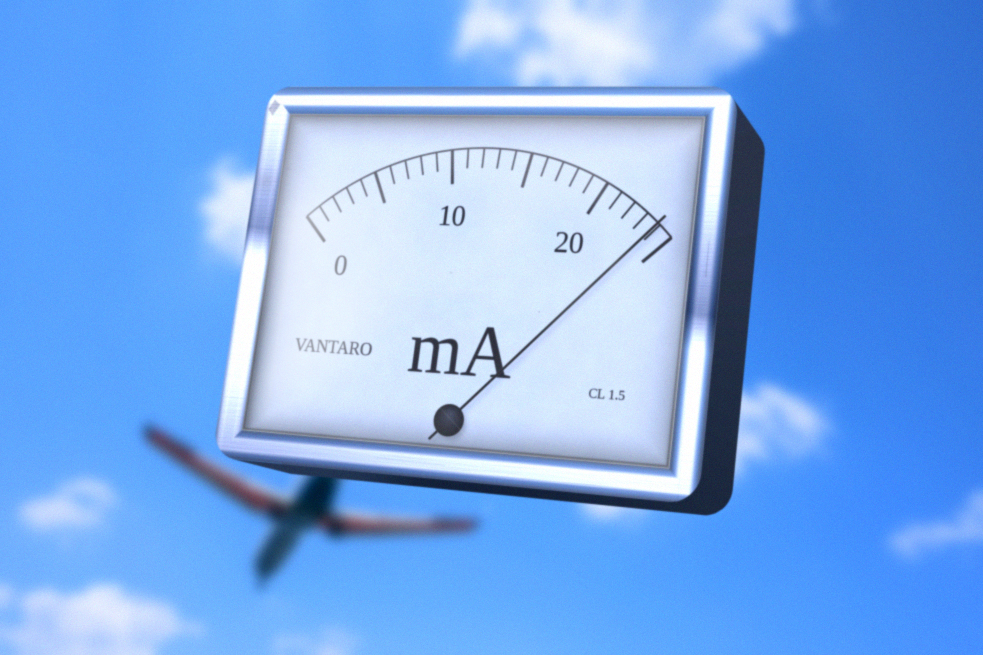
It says {"value": 24, "unit": "mA"}
